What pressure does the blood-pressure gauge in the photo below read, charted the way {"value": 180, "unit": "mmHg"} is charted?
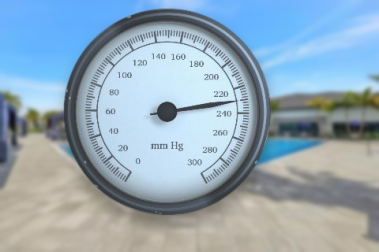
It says {"value": 230, "unit": "mmHg"}
